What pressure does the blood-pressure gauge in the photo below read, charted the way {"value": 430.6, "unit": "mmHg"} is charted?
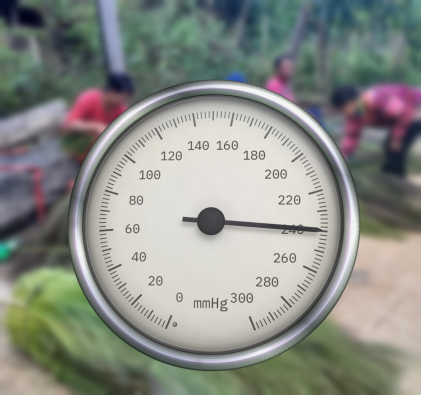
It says {"value": 240, "unit": "mmHg"}
